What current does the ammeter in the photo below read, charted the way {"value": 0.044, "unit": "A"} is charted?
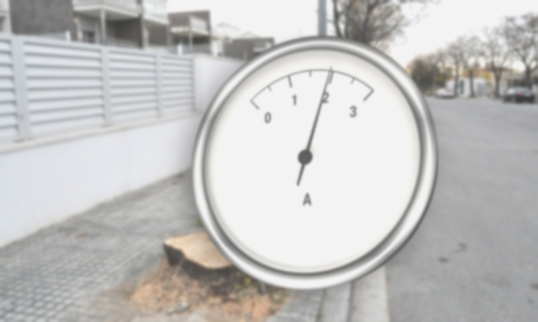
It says {"value": 2, "unit": "A"}
